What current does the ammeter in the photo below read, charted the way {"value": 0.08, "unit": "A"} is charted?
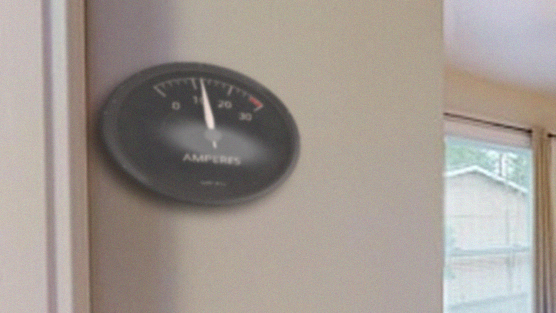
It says {"value": 12, "unit": "A"}
